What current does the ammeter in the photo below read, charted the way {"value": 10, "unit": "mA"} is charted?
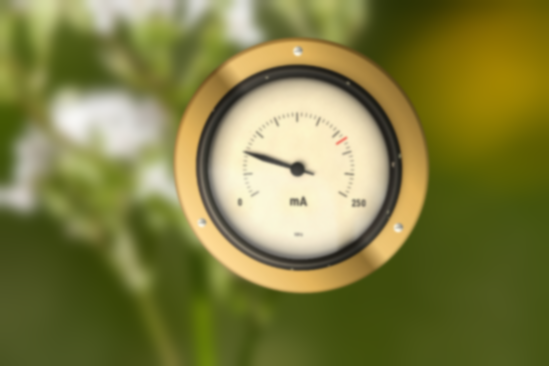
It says {"value": 50, "unit": "mA"}
